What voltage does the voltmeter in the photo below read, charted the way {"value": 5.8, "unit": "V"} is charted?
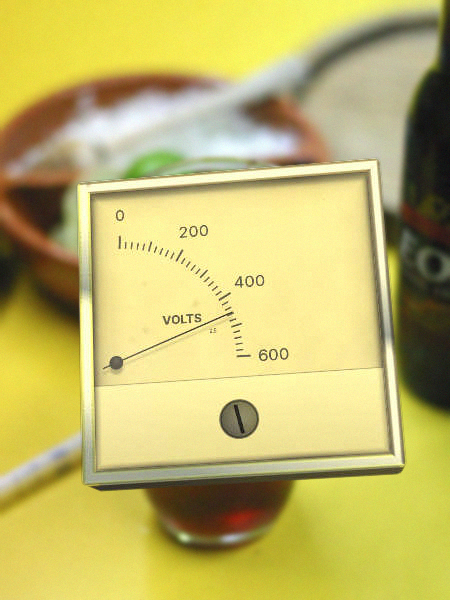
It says {"value": 460, "unit": "V"}
